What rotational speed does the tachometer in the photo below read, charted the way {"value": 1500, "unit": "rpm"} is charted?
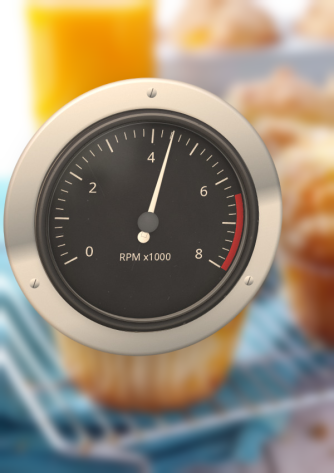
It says {"value": 4400, "unit": "rpm"}
